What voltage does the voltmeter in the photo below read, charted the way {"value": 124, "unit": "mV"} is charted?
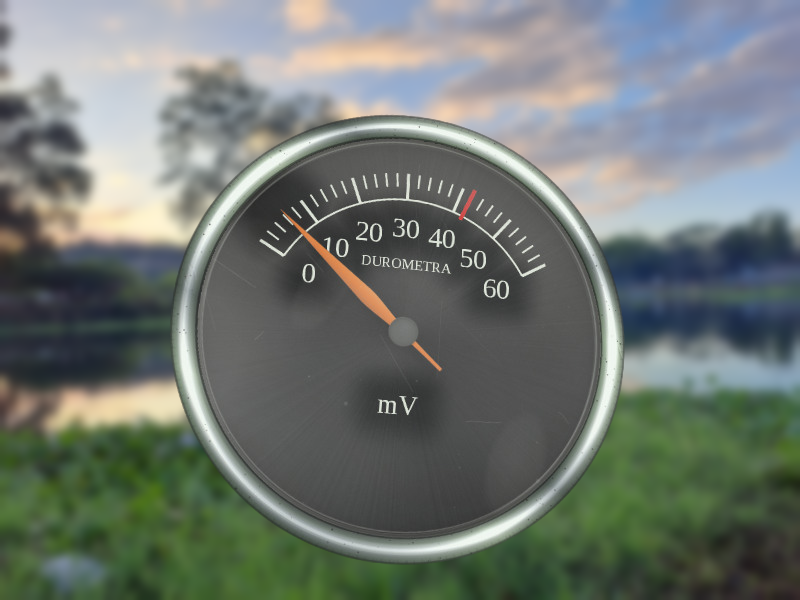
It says {"value": 6, "unit": "mV"}
